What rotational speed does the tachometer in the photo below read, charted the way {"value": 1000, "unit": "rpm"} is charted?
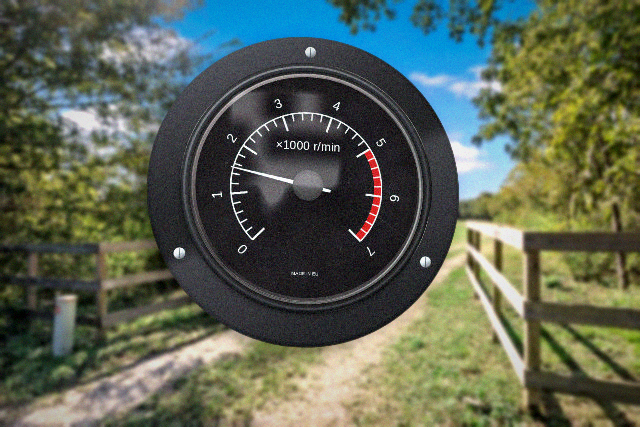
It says {"value": 1500, "unit": "rpm"}
